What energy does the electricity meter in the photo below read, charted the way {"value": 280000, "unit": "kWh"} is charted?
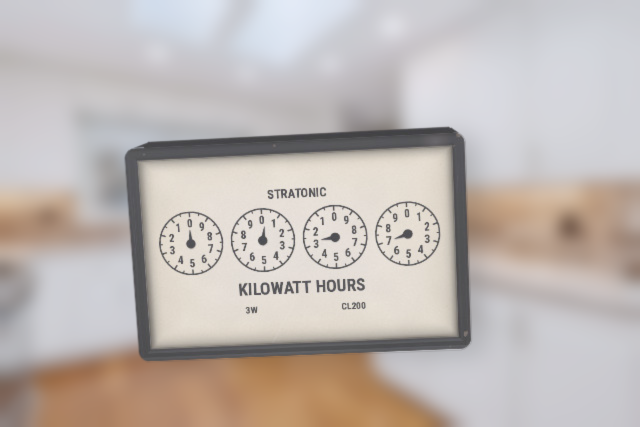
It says {"value": 27, "unit": "kWh"}
